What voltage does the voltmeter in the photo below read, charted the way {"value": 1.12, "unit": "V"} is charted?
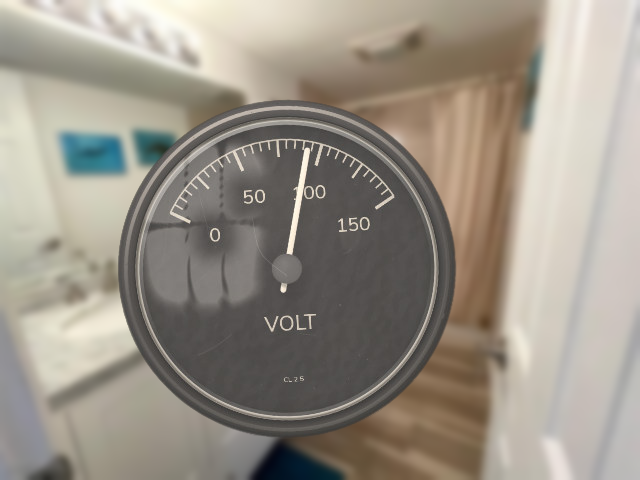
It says {"value": 92.5, "unit": "V"}
